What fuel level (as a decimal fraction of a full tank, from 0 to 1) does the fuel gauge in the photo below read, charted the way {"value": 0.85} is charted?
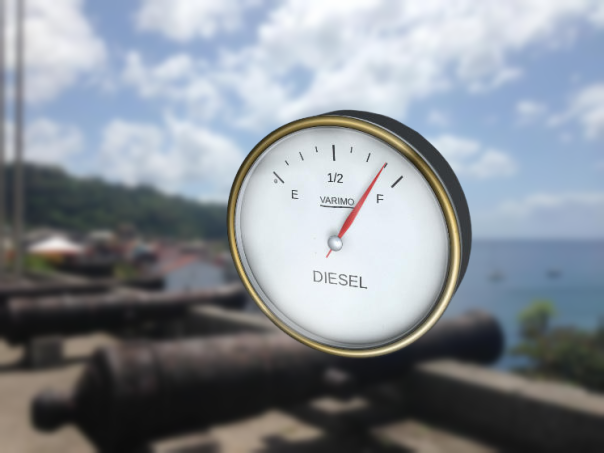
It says {"value": 0.875}
